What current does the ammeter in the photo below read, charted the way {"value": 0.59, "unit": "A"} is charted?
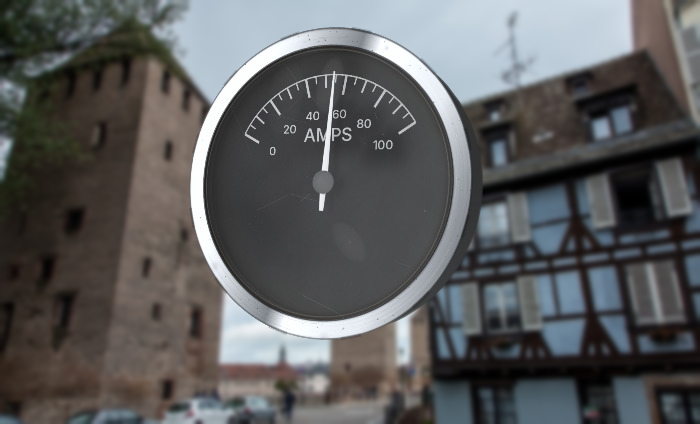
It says {"value": 55, "unit": "A"}
